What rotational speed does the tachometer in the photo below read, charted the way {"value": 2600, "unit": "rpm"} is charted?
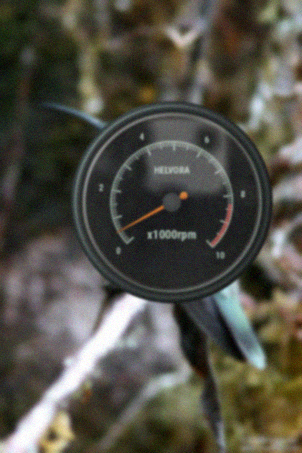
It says {"value": 500, "unit": "rpm"}
